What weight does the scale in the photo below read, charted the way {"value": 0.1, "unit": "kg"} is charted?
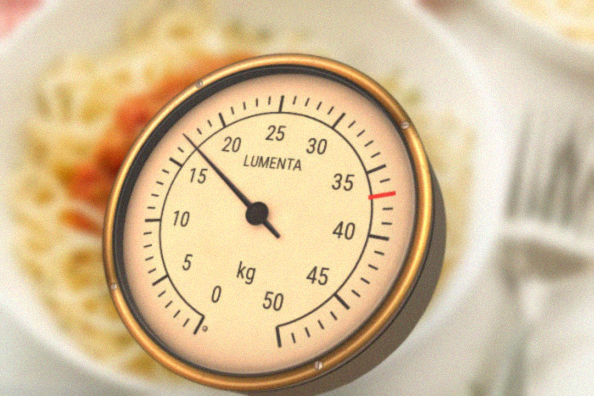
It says {"value": 17, "unit": "kg"}
